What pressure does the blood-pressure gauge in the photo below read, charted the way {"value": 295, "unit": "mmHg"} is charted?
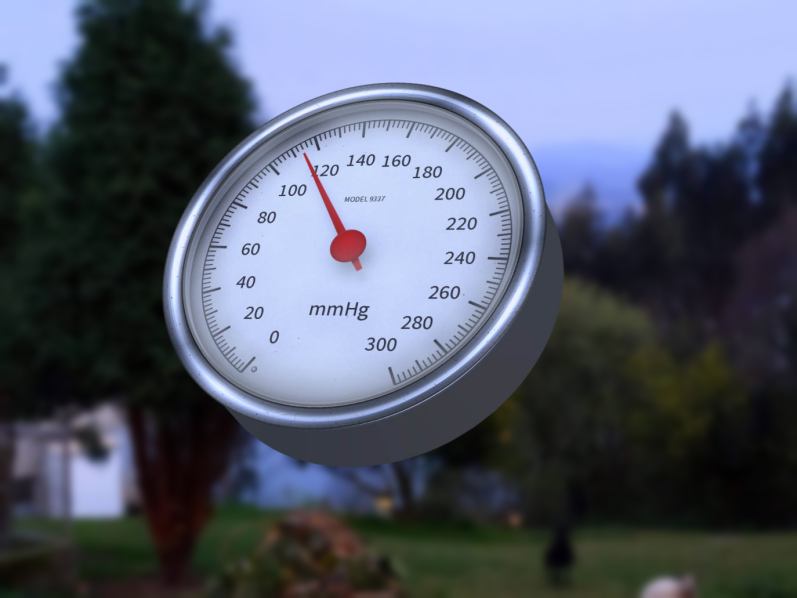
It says {"value": 114, "unit": "mmHg"}
